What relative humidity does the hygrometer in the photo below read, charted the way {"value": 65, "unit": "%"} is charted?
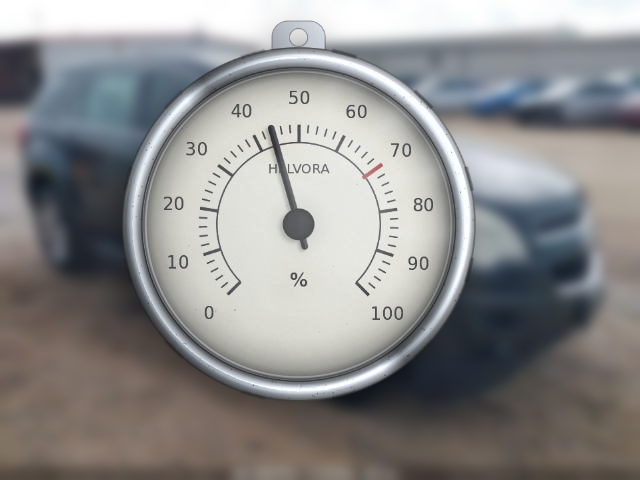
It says {"value": 44, "unit": "%"}
